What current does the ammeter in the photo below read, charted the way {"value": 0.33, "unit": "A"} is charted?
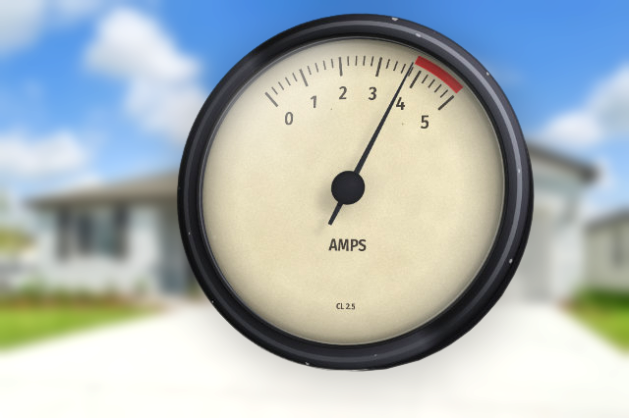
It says {"value": 3.8, "unit": "A"}
